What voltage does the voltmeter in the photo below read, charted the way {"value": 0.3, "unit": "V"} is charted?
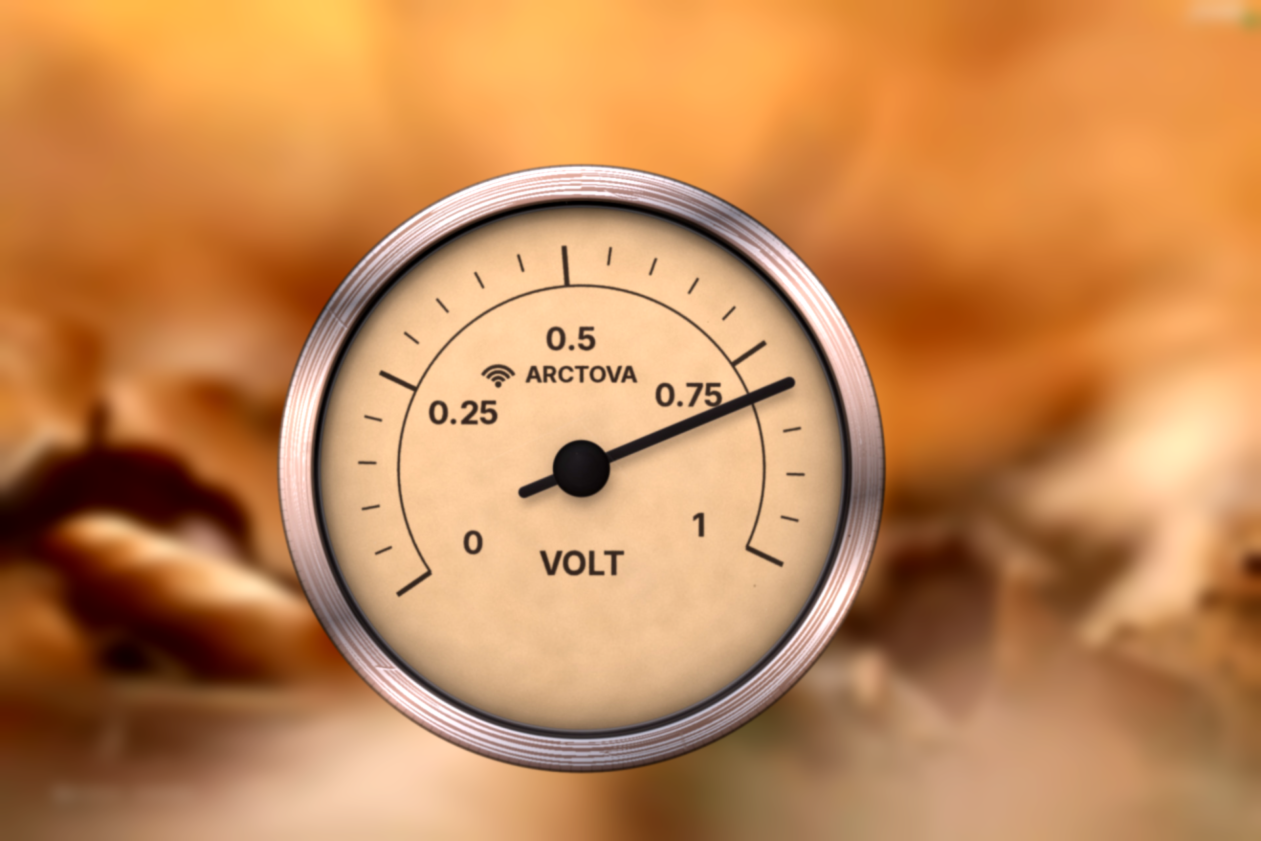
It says {"value": 0.8, "unit": "V"}
